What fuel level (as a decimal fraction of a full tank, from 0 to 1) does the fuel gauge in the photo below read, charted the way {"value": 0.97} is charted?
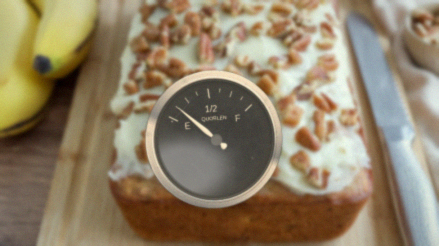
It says {"value": 0.125}
